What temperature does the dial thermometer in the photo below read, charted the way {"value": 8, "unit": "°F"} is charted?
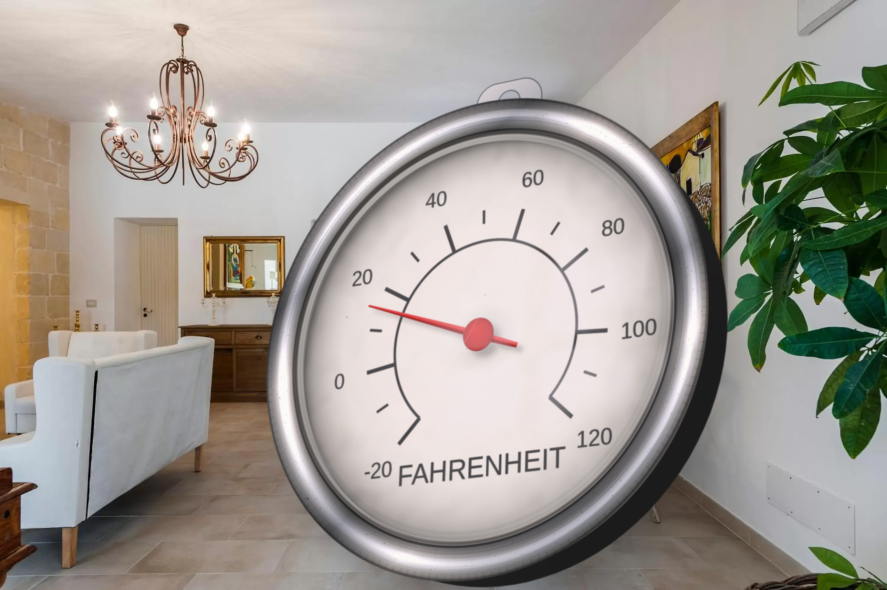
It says {"value": 15, "unit": "°F"}
